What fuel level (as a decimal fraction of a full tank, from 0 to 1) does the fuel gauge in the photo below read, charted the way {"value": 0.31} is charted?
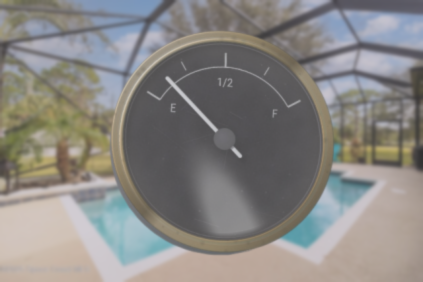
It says {"value": 0.125}
